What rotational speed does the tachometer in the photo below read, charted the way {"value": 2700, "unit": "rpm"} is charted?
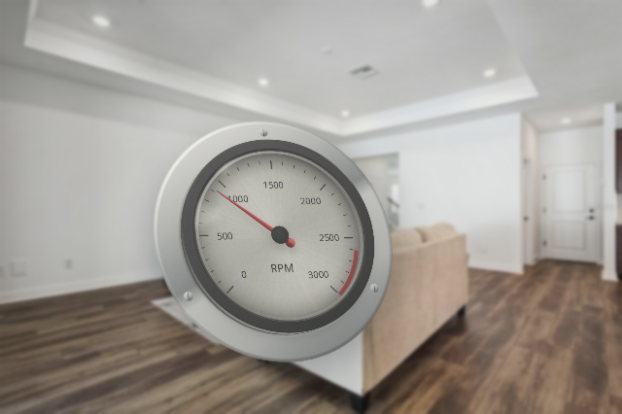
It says {"value": 900, "unit": "rpm"}
